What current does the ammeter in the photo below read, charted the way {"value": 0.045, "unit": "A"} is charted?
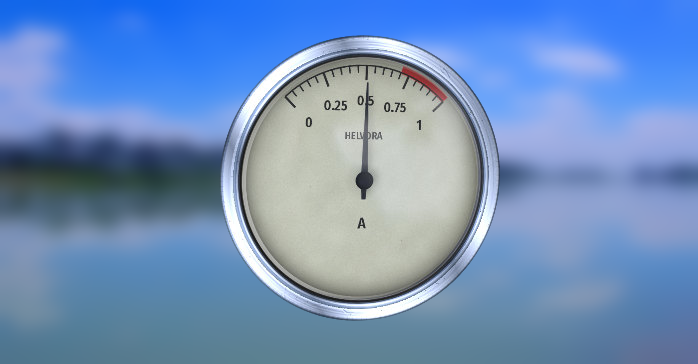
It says {"value": 0.5, "unit": "A"}
